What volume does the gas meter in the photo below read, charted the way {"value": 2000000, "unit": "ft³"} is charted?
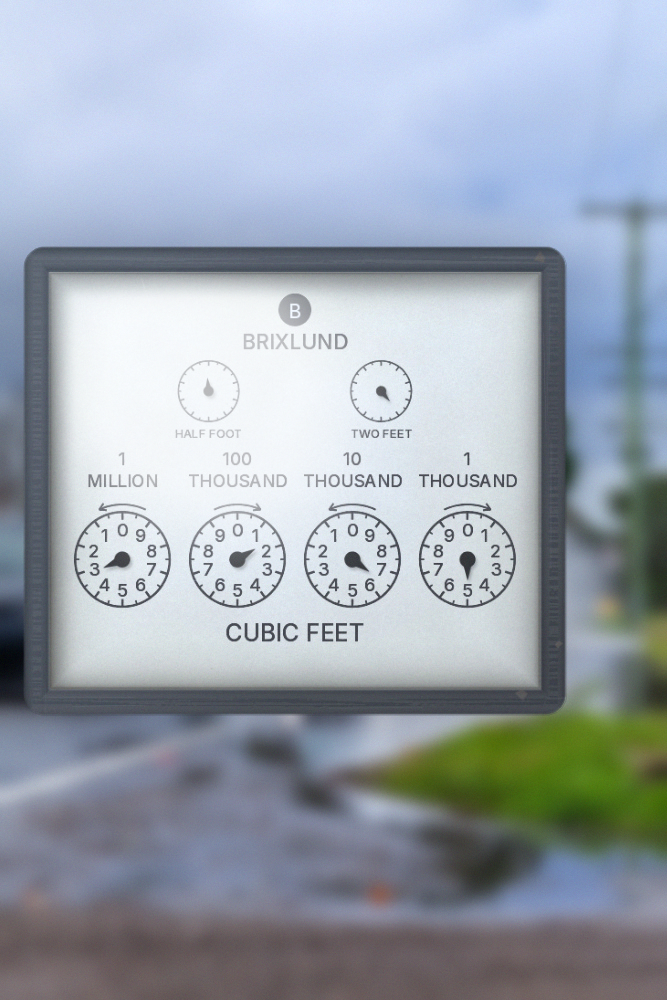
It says {"value": 316500, "unit": "ft³"}
